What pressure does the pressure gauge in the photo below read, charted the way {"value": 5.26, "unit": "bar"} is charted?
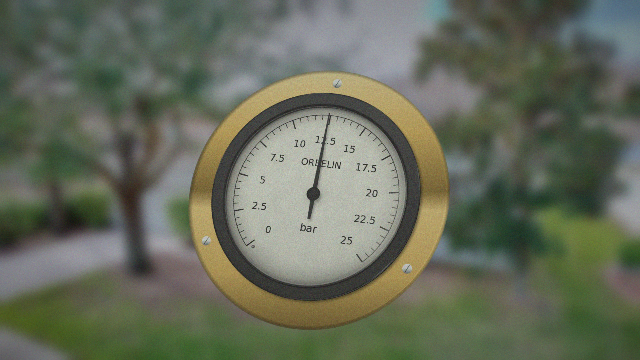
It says {"value": 12.5, "unit": "bar"}
